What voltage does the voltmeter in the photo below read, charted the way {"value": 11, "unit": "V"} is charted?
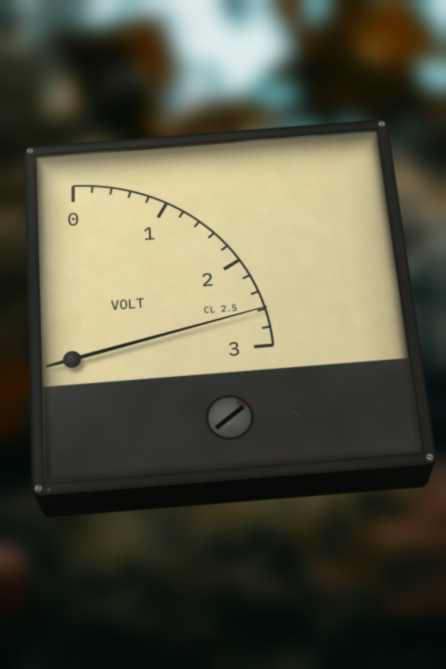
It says {"value": 2.6, "unit": "V"}
